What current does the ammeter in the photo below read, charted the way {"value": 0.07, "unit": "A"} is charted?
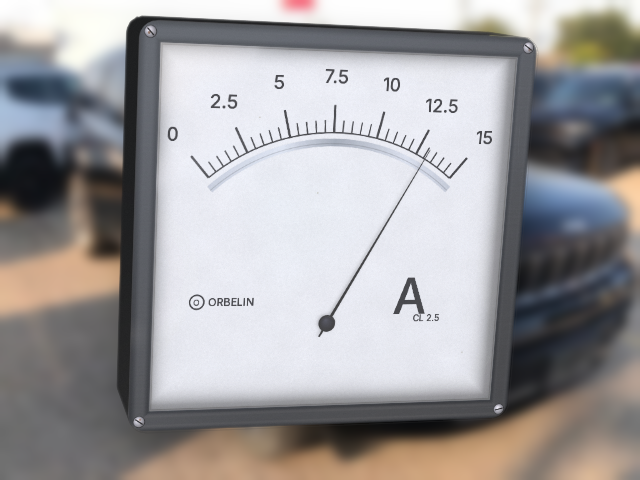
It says {"value": 13, "unit": "A"}
